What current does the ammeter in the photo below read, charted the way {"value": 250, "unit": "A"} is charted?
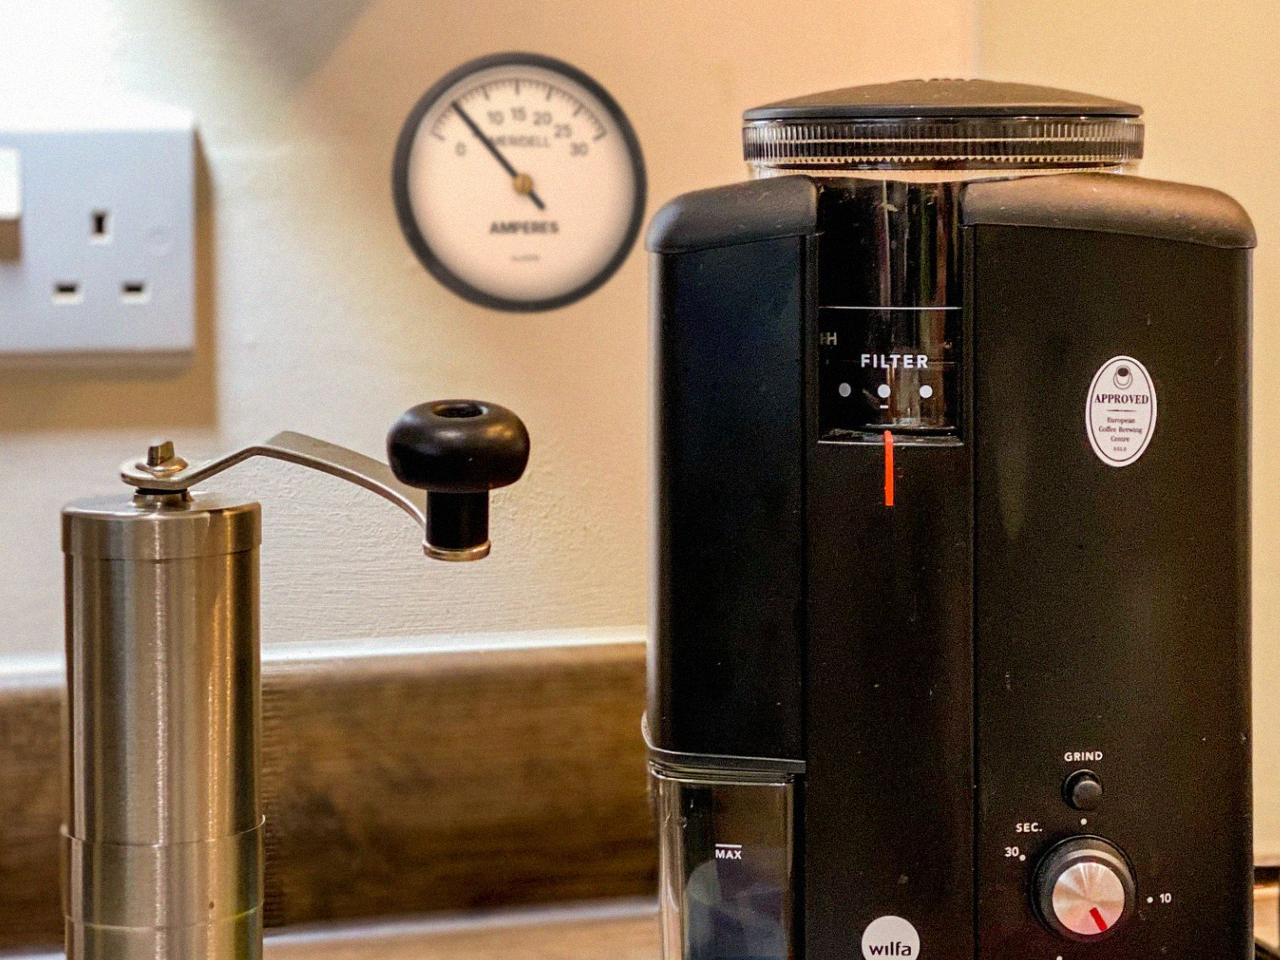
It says {"value": 5, "unit": "A"}
